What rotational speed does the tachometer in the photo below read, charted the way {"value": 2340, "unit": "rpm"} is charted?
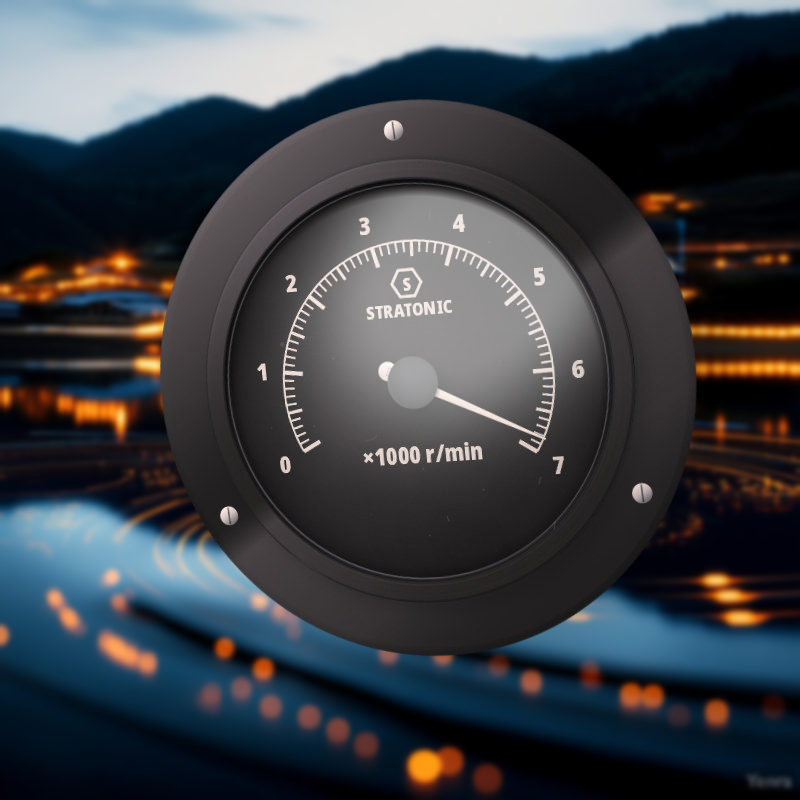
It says {"value": 6800, "unit": "rpm"}
